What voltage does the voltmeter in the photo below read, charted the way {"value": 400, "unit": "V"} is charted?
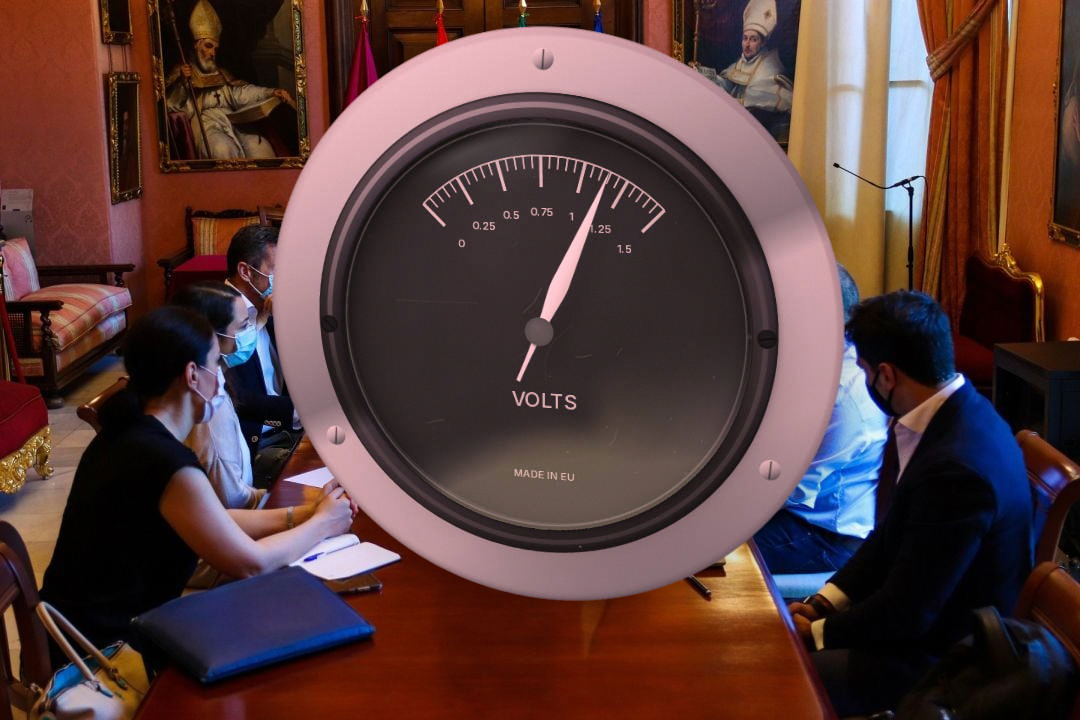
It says {"value": 1.15, "unit": "V"}
